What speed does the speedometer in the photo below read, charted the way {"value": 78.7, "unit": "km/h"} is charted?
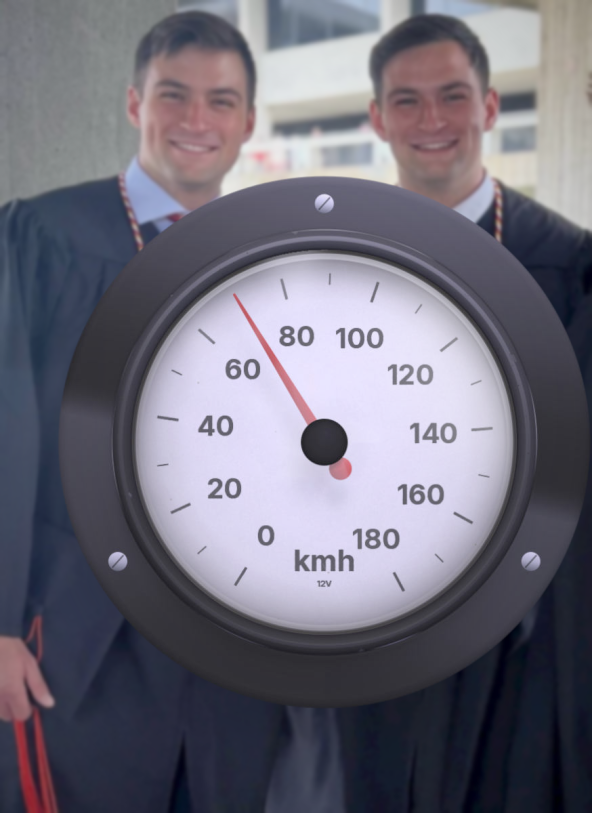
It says {"value": 70, "unit": "km/h"}
